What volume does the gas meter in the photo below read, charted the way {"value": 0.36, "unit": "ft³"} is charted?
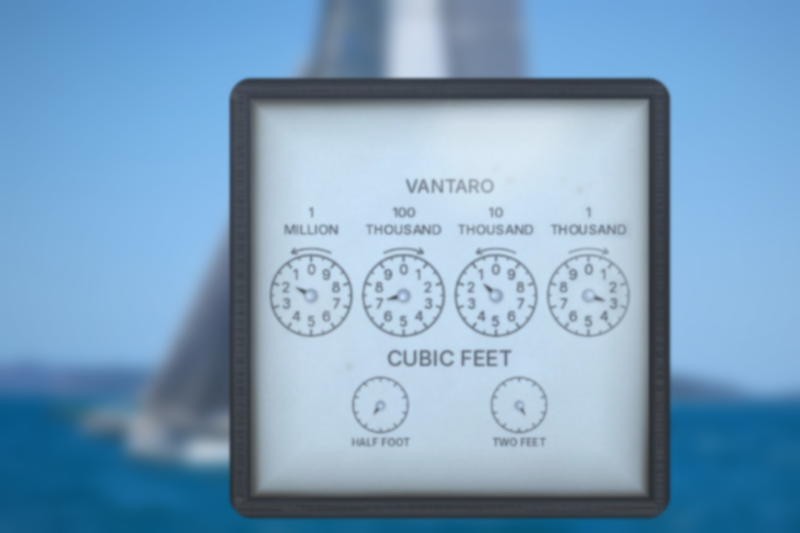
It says {"value": 171300, "unit": "ft³"}
